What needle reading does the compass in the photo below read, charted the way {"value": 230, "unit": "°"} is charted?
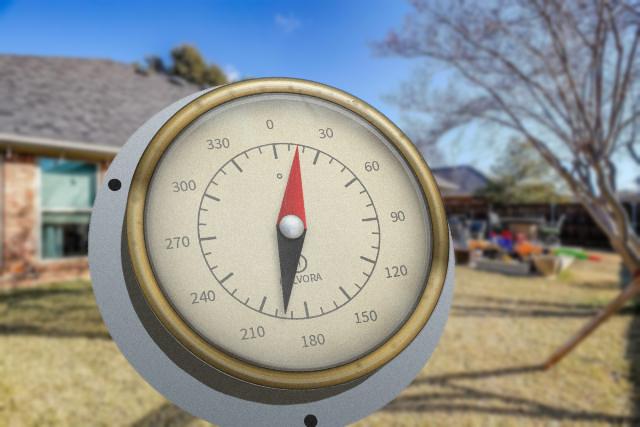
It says {"value": 15, "unit": "°"}
